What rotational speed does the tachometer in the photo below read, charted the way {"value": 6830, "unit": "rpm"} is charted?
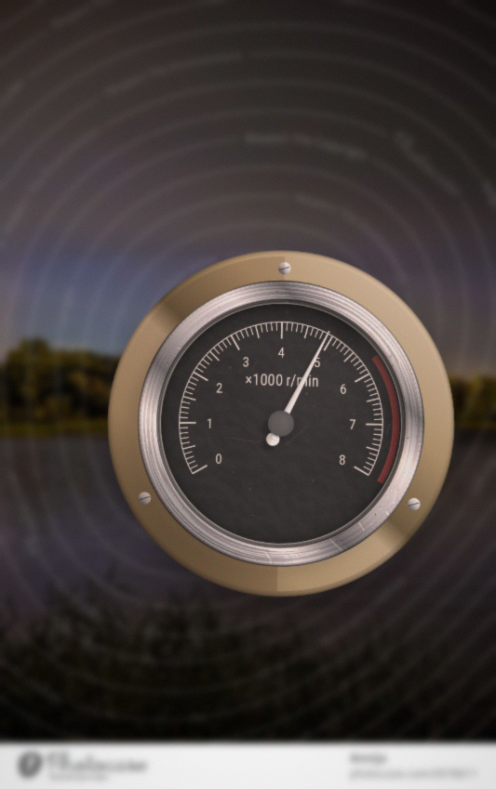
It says {"value": 4900, "unit": "rpm"}
